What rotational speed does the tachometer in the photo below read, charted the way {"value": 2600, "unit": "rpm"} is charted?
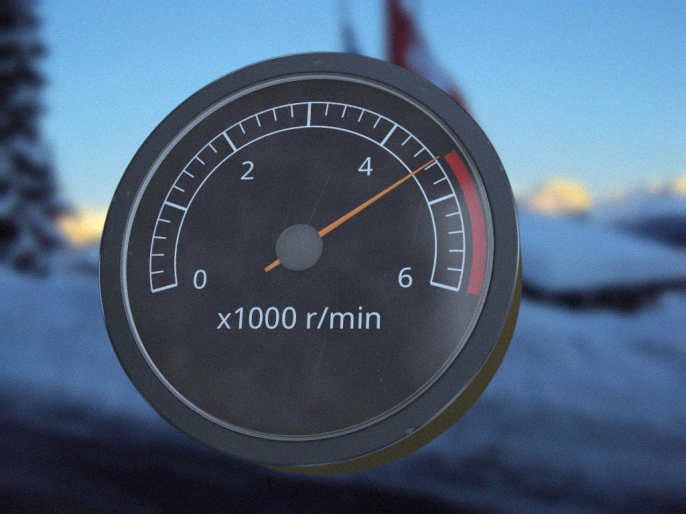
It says {"value": 4600, "unit": "rpm"}
